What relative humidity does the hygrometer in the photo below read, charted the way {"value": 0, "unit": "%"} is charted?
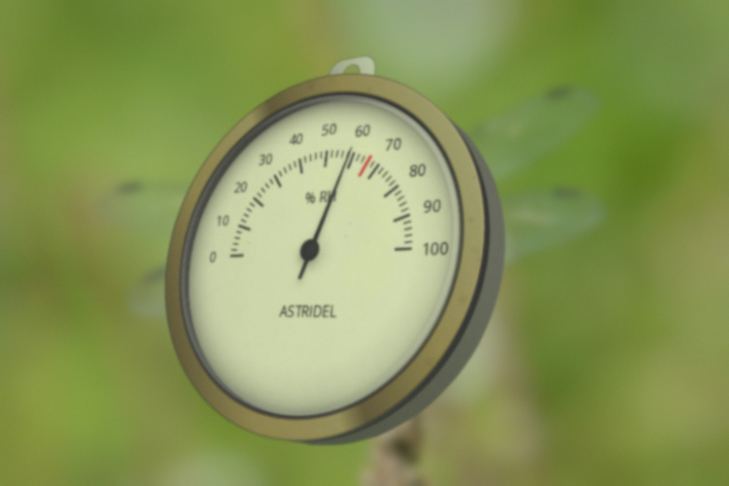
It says {"value": 60, "unit": "%"}
